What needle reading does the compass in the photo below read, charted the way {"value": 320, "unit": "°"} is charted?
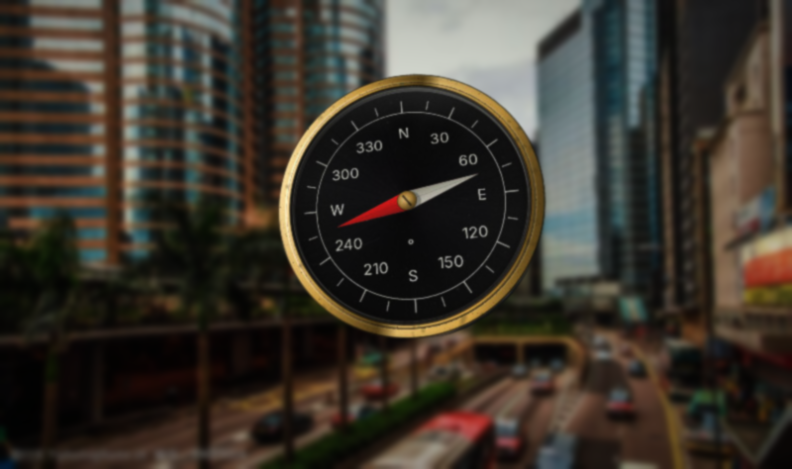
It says {"value": 255, "unit": "°"}
